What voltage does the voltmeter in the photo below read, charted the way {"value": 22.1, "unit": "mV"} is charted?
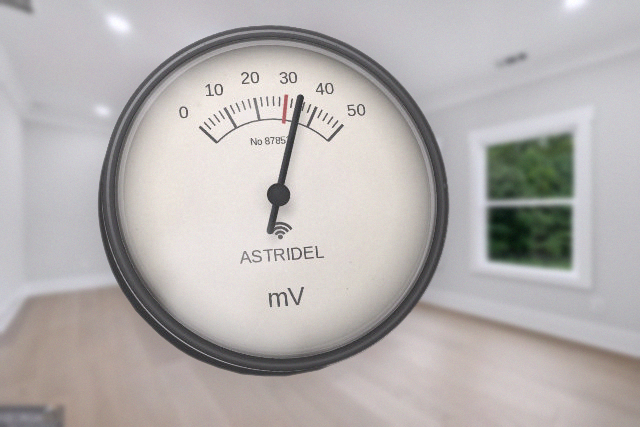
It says {"value": 34, "unit": "mV"}
